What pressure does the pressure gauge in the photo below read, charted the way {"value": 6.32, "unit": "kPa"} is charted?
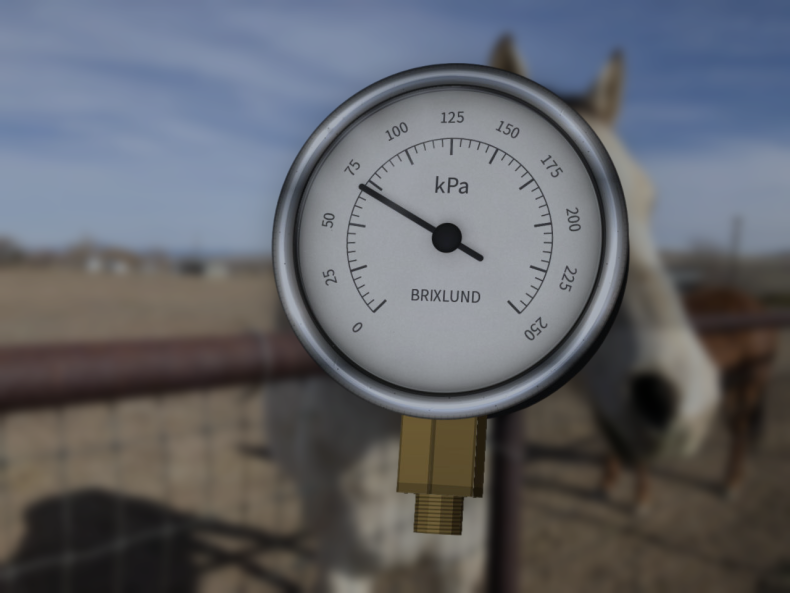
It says {"value": 70, "unit": "kPa"}
